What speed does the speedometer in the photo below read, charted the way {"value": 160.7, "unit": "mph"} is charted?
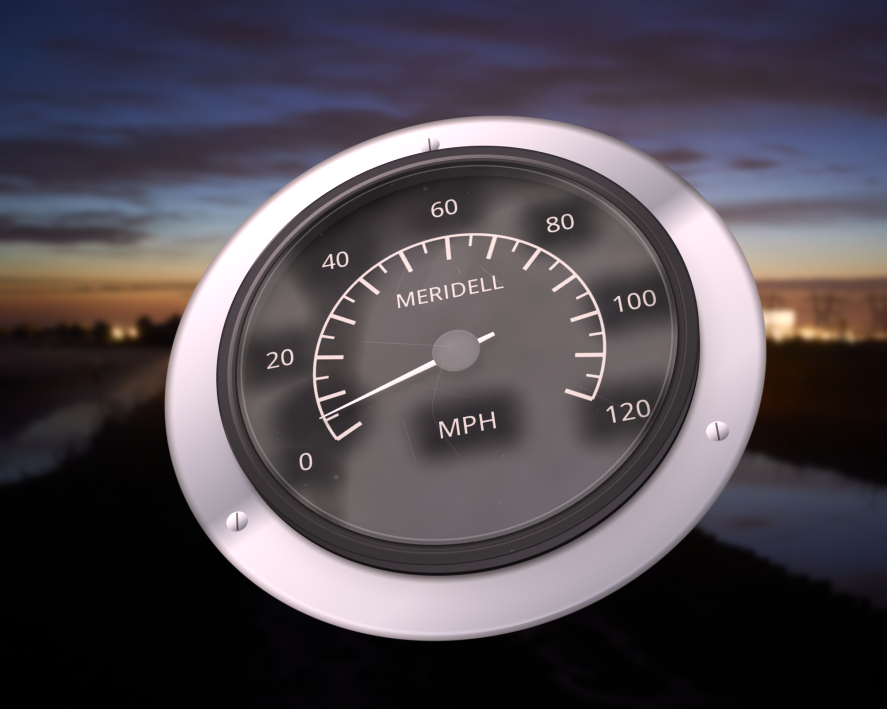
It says {"value": 5, "unit": "mph"}
